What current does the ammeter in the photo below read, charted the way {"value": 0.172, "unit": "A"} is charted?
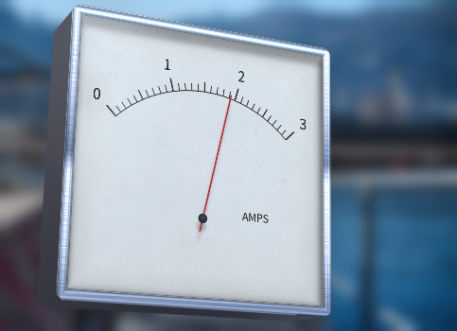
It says {"value": 1.9, "unit": "A"}
